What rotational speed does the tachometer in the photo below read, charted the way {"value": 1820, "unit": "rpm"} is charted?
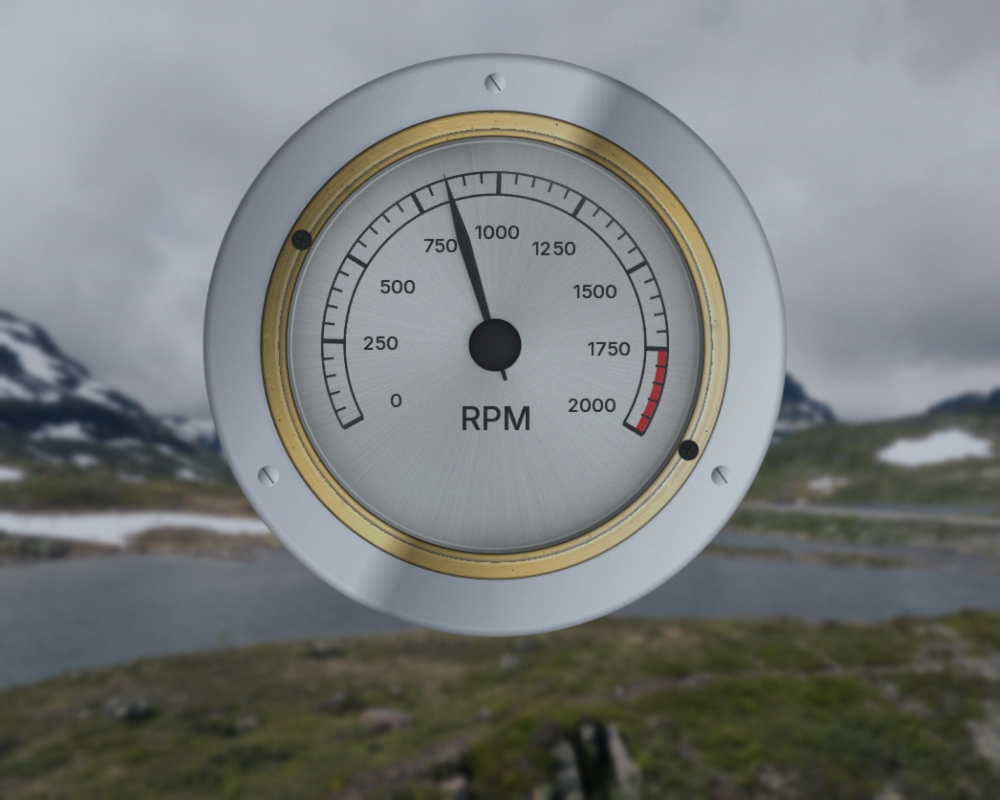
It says {"value": 850, "unit": "rpm"}
